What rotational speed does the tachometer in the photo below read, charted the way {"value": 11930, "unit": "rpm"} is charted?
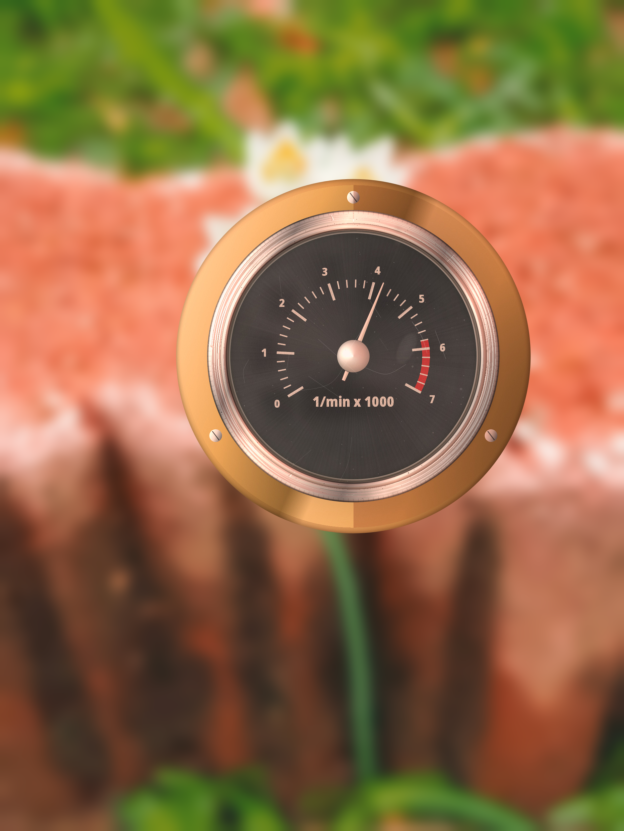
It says {"value": 4200, "unit": "rpm"}
